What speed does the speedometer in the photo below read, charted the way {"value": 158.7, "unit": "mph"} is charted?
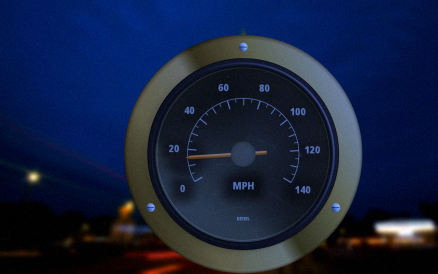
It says {"value": 15, "unit": "mph"}
